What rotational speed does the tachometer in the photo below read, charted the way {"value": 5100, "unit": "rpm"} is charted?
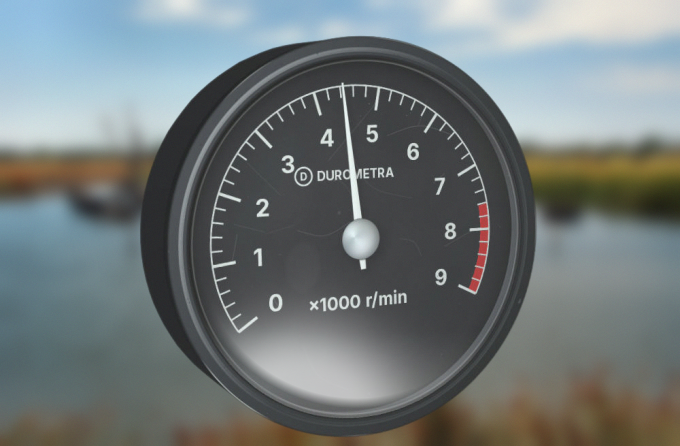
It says {"value": 4400, "unit": "rpm"}
